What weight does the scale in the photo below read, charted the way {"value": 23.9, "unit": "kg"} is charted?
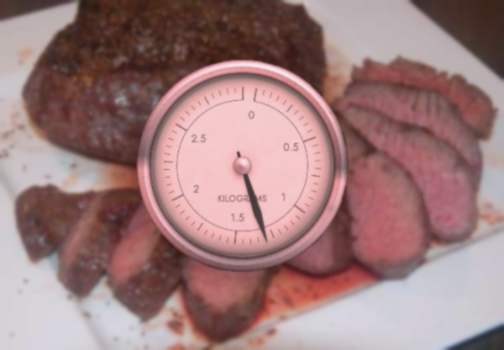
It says {"value": 1.3, "unit": "kg"}
